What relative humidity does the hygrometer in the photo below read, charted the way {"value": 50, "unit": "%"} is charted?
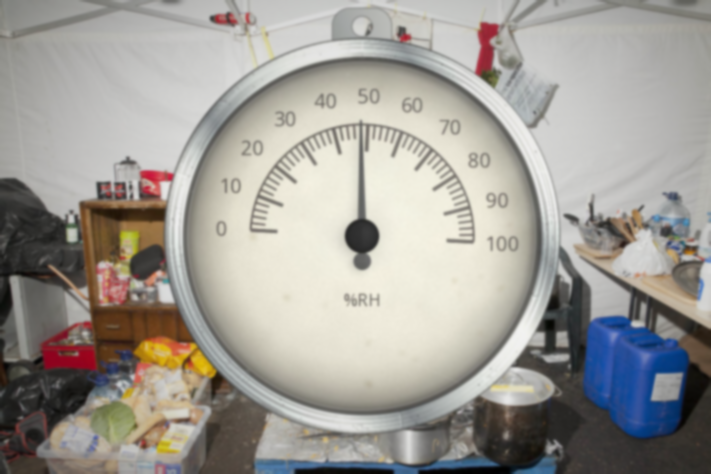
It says {"value": 48, "unit": "%"}
